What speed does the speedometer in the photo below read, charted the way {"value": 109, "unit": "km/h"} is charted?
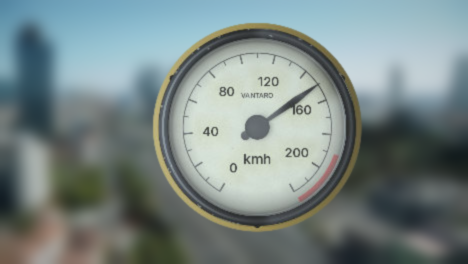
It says {"value": 150, "unit": "km/h"}
